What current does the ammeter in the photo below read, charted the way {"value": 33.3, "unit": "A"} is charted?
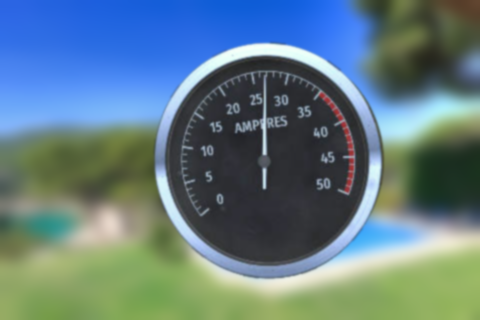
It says {"value": 27, "unit": "A"}
